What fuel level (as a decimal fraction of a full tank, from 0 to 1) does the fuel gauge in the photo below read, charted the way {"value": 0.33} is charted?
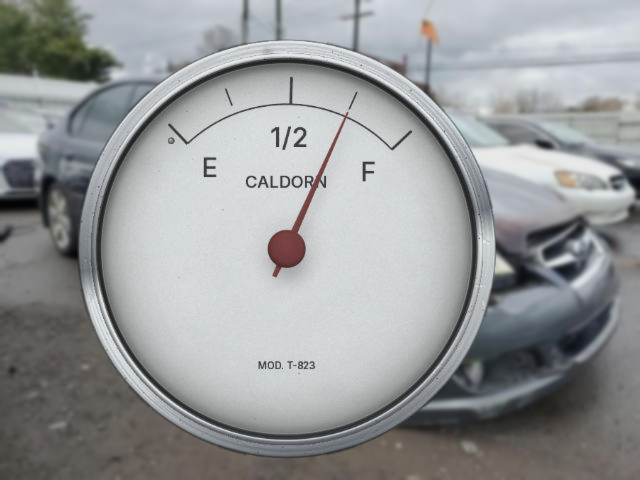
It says {"value": 0.75}
